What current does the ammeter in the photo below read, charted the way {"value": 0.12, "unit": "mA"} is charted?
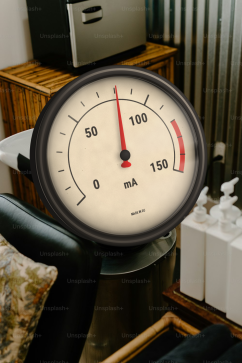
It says {"value": 80, "unit": "mA"}
